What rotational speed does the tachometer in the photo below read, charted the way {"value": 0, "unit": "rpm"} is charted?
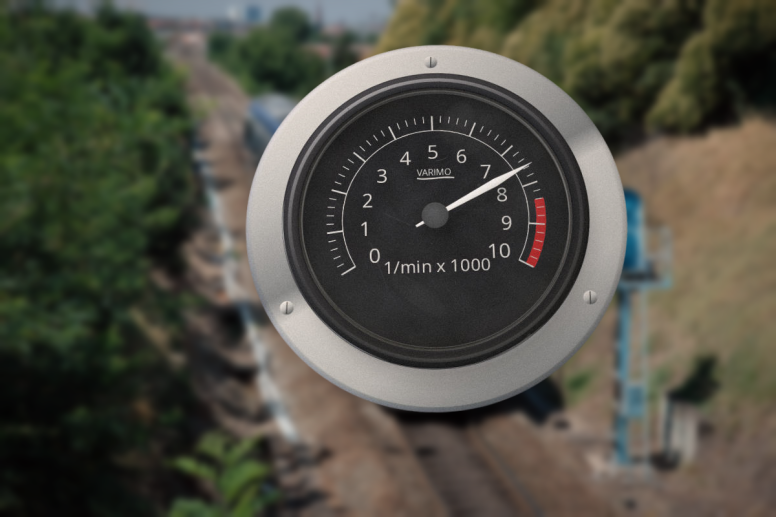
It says {"value": 7600, "unit": "rpm"}
